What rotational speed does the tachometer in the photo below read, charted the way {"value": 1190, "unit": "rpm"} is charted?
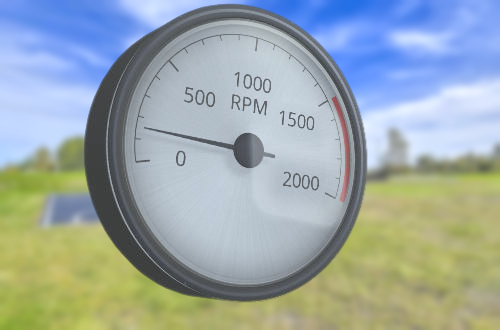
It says {"value": 150, "unit": "rpm"}
